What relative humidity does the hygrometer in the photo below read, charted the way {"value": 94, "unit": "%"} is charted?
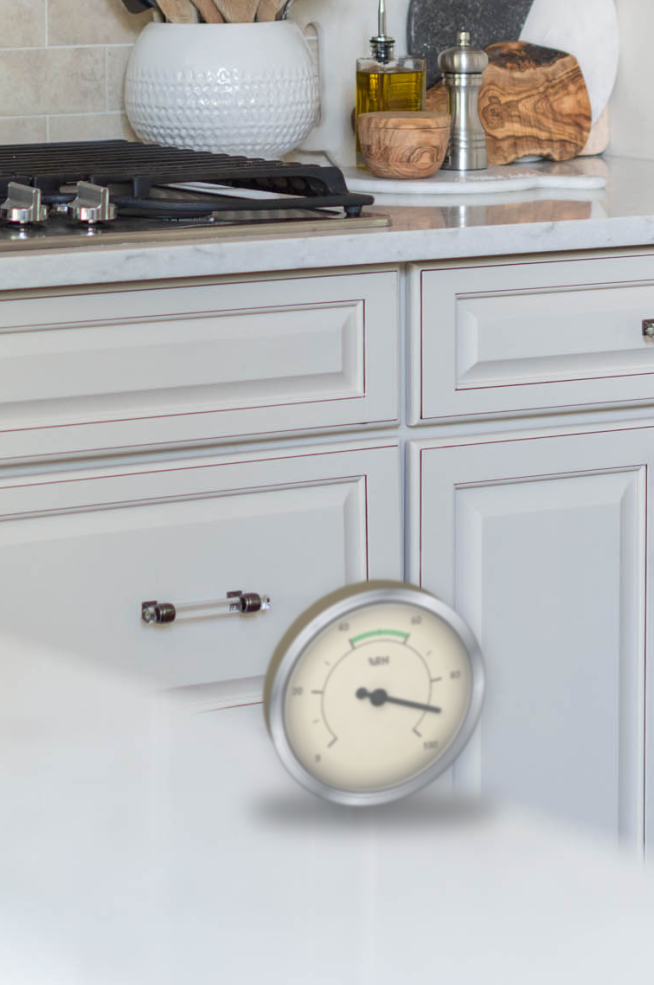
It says {"value": 90, "unit": "%"}
